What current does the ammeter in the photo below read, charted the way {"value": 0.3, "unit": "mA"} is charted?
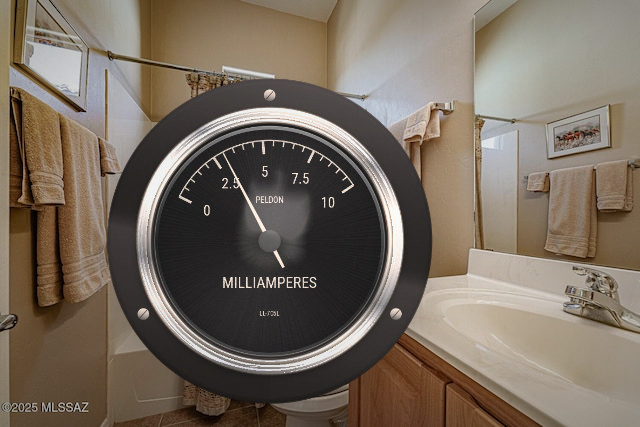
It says {"value": 3, "unit": "mA"}
